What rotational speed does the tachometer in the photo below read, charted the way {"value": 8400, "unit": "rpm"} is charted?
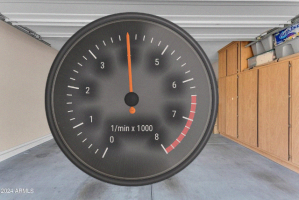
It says {"value": 4000, "unit": "rpm"}
